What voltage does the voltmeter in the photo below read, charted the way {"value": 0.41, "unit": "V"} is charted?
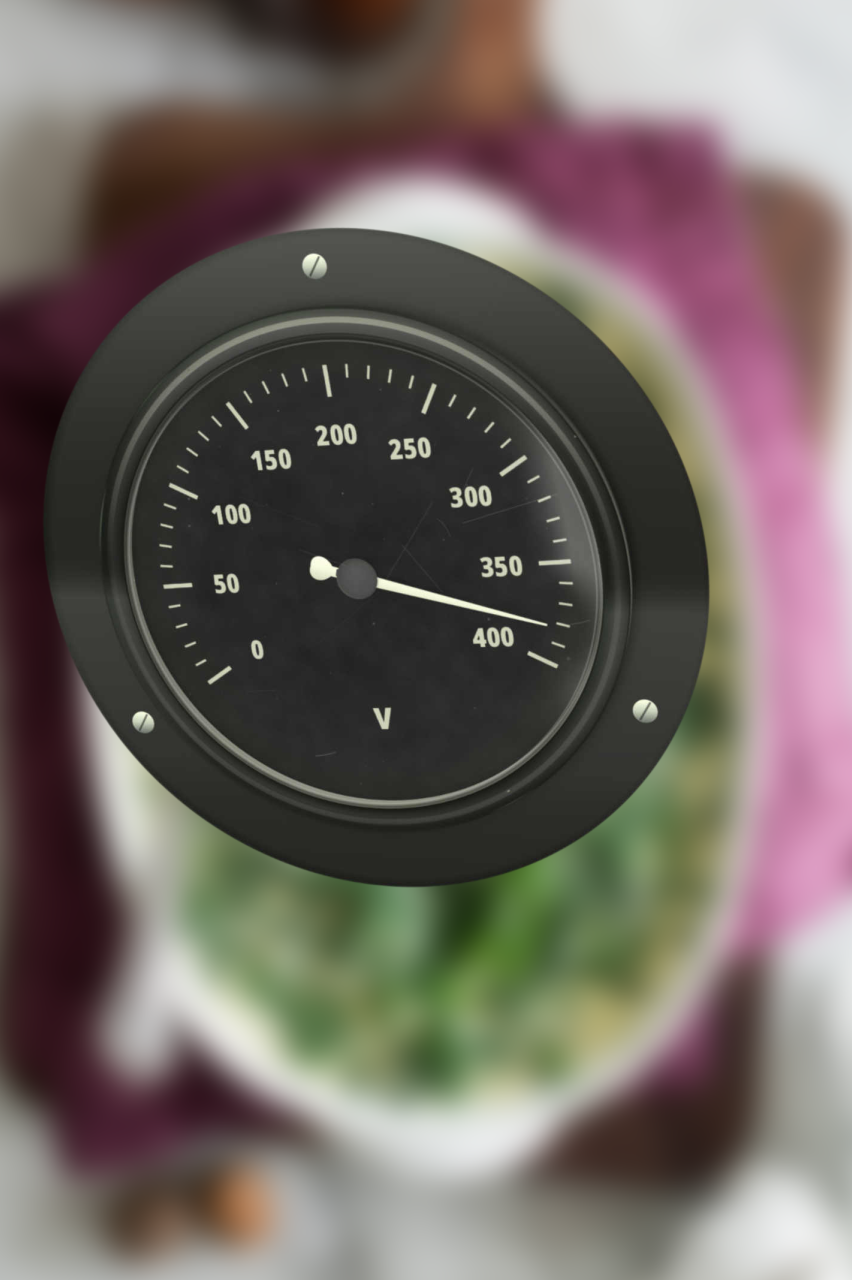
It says {"value": 380, "unit": "V"}
